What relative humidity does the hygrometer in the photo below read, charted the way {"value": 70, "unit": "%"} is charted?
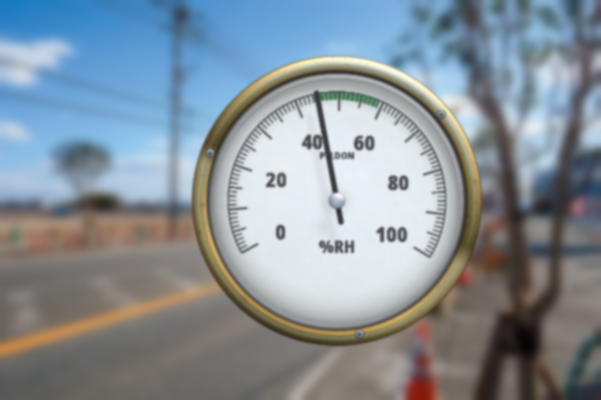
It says {"value": 45, "unit": "%"}
